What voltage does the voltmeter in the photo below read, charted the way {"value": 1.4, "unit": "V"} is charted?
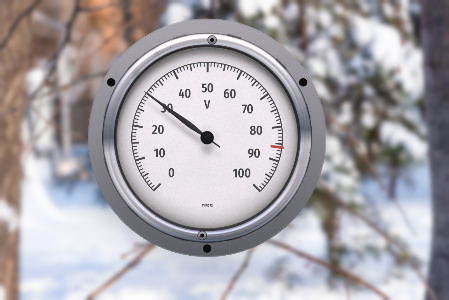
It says {"value": 30, "unit": "V"}
